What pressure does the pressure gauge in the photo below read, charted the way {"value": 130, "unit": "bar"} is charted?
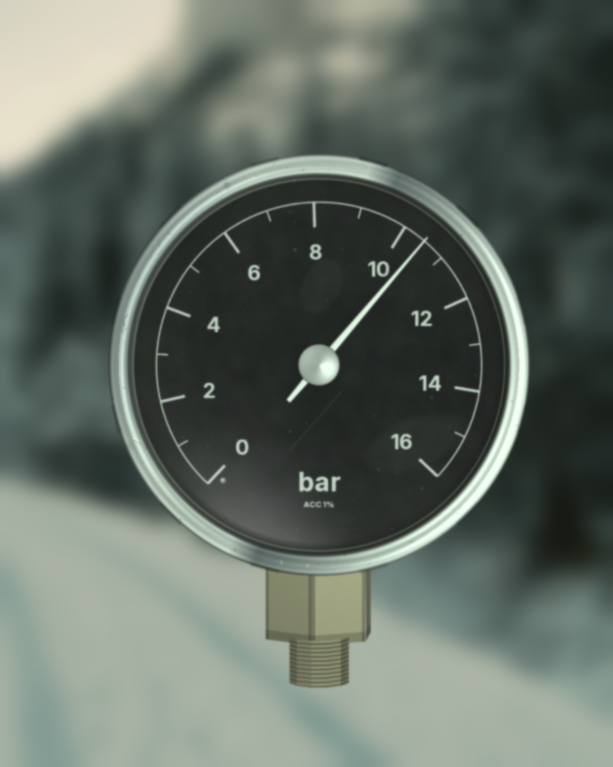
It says {"value": 10.5, "unit": "bar"}
